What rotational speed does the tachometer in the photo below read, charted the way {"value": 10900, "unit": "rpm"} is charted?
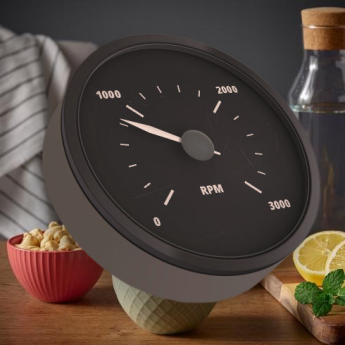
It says {"value": 800, "unit": "rpm"}
